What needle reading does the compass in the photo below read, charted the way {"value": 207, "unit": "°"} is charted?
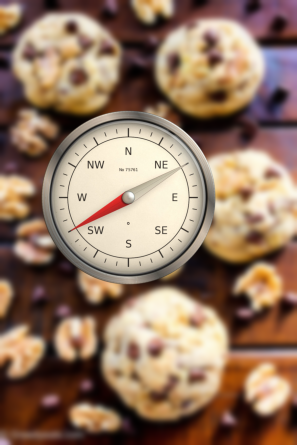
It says {"value": 240, "unit": "°"}
